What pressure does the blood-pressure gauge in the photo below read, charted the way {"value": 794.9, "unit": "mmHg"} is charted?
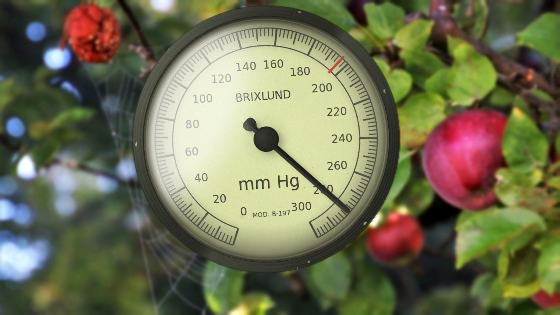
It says {"value": 280, "unit": "mmHg"}
